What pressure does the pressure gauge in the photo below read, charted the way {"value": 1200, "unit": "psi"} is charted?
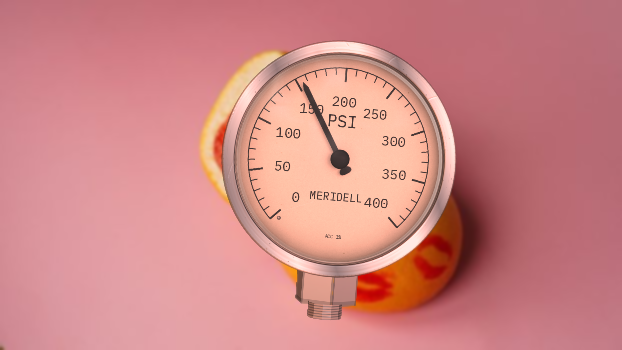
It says {"value": 155, "unit": "psi"}
